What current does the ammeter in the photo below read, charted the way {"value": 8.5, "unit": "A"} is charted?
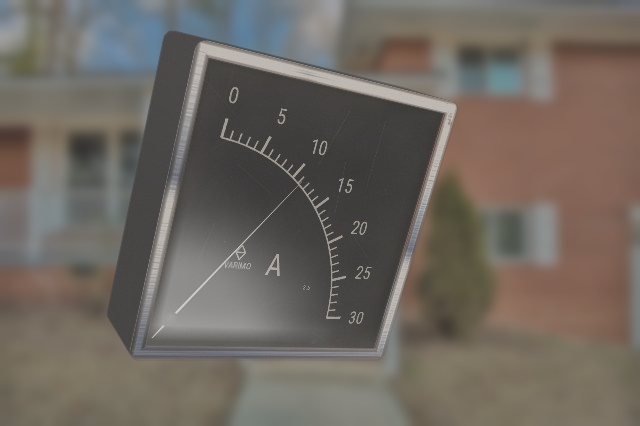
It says {"value": 11, "unit": "A"}
